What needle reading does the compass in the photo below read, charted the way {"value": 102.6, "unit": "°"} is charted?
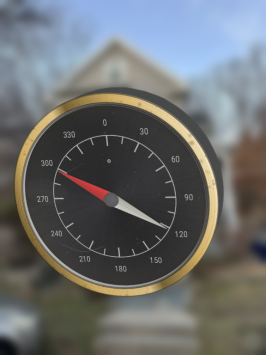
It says {"value": 300, "unit": "°"}
